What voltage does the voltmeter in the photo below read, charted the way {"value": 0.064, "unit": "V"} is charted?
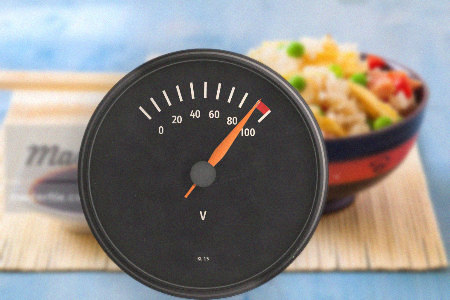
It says {"value": 90, "unit": "V"}
